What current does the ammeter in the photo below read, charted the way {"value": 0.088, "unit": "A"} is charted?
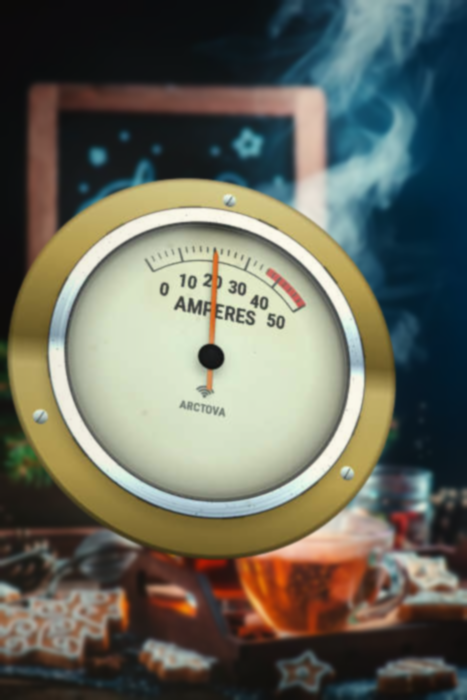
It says {"value": 20, "unit": "A"}
